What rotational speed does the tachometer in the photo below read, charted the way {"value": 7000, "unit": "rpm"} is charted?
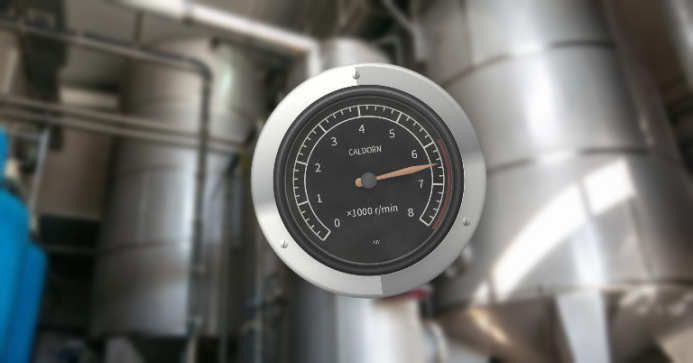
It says {"value": 6500, "unit": "rpm"}
